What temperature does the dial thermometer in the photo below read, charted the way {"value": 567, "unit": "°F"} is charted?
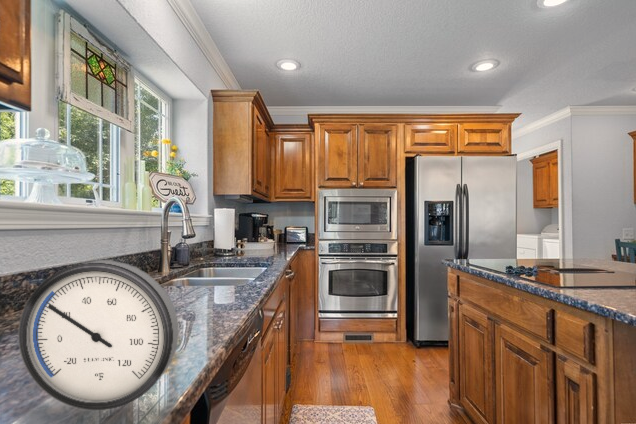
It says {"value": 20, "unit": "°F"}
